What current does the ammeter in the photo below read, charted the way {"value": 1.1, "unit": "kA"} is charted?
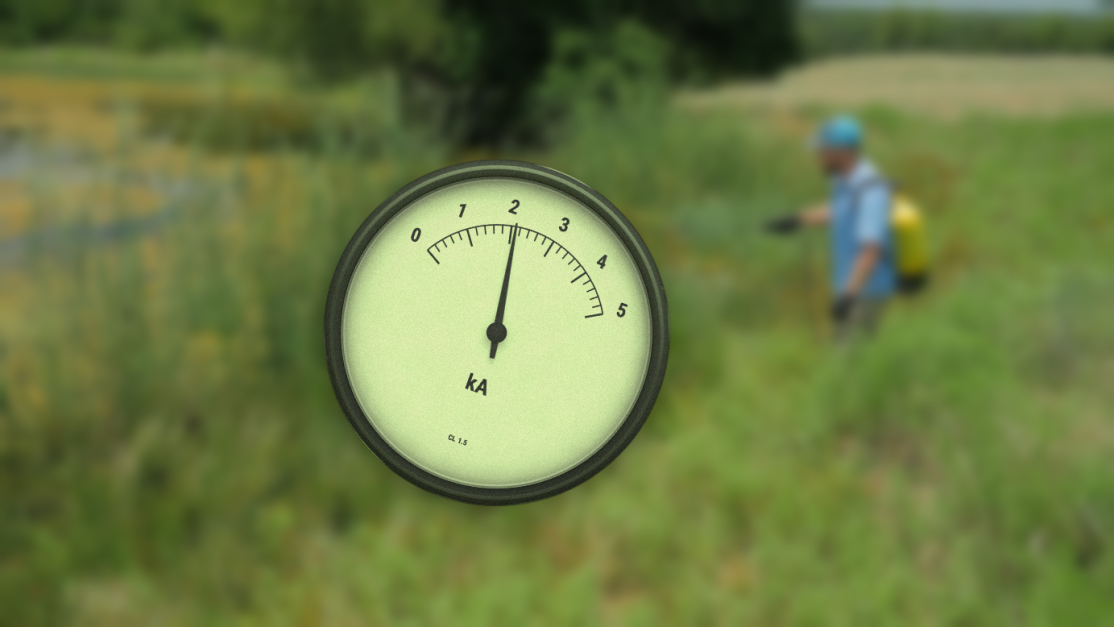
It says {"value": 2.1, "unit": "kA"}
